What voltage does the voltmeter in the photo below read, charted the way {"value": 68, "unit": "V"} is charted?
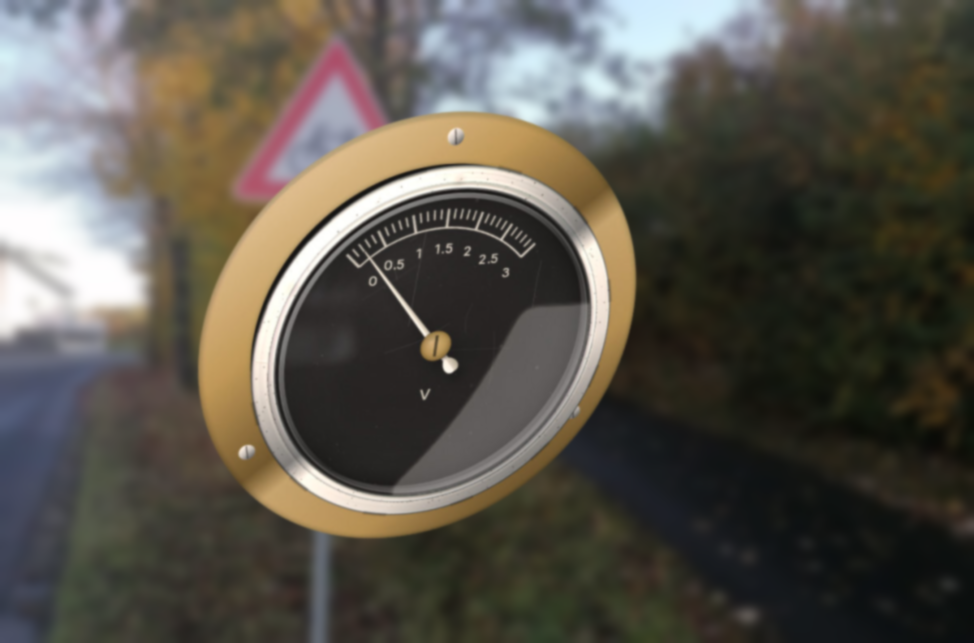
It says {"value": 0.2, "unit": "V"}
